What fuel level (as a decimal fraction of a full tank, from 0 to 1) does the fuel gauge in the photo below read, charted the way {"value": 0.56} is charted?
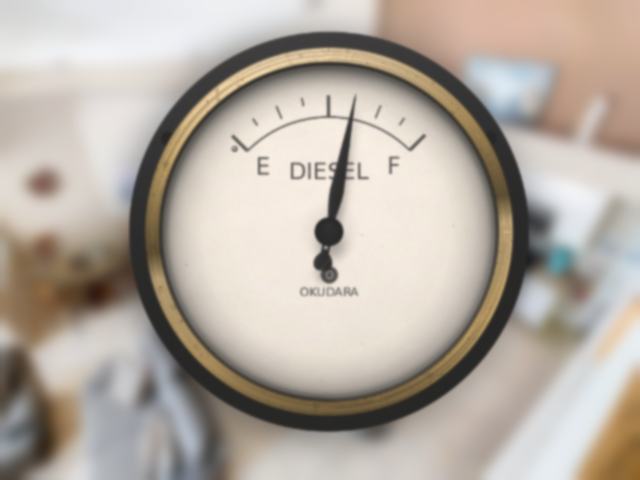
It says {"value": 0.625}
